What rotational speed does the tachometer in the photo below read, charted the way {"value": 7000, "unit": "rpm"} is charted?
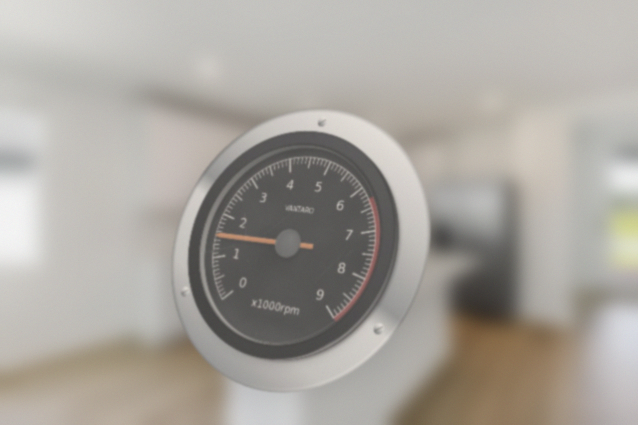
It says {"value": 1500, "unit": "rpm"}
